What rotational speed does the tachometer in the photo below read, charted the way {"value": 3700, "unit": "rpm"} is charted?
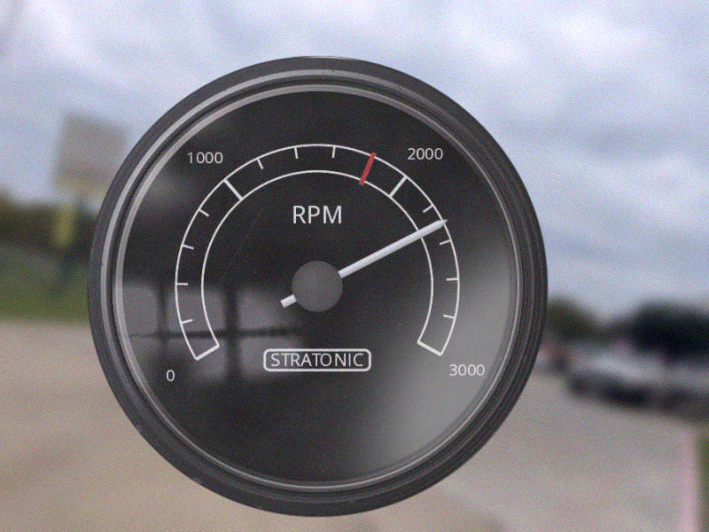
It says {"value": 2300, "unit": "rpm"}
